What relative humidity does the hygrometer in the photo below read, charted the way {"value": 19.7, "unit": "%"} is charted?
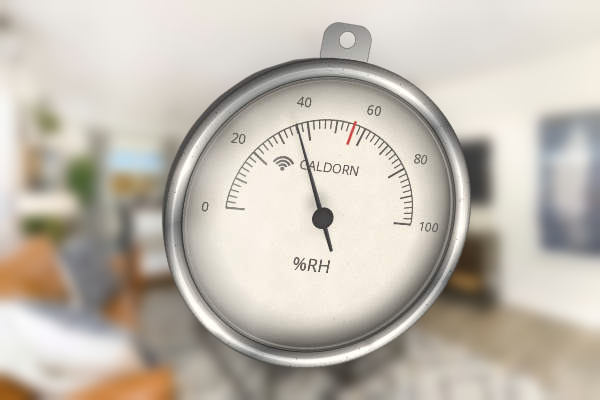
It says {"value": 36, "unit": "%"}
